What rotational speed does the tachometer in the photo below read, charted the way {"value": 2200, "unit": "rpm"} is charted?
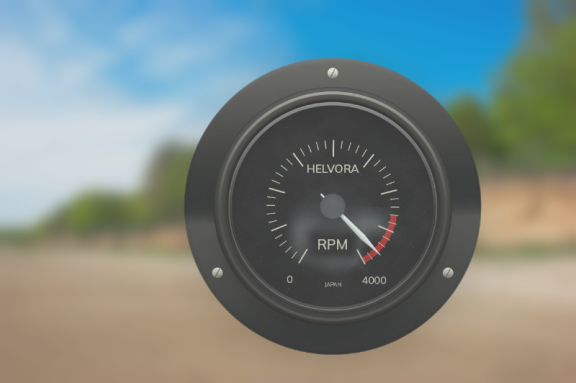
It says {"value": 3800, "unit": "rpm"}
